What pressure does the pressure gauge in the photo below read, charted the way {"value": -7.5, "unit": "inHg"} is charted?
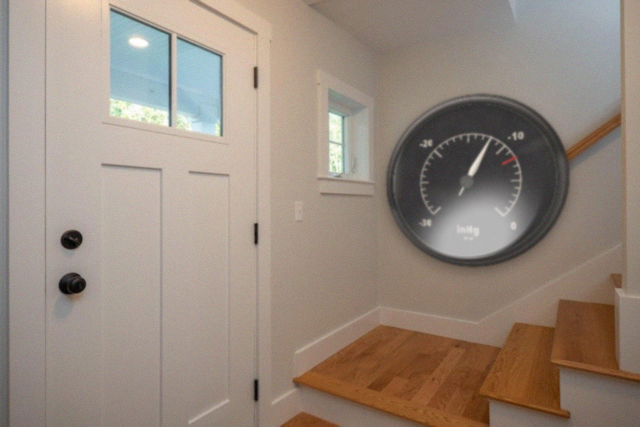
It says {"value": -12, "unit": "inHg"}
